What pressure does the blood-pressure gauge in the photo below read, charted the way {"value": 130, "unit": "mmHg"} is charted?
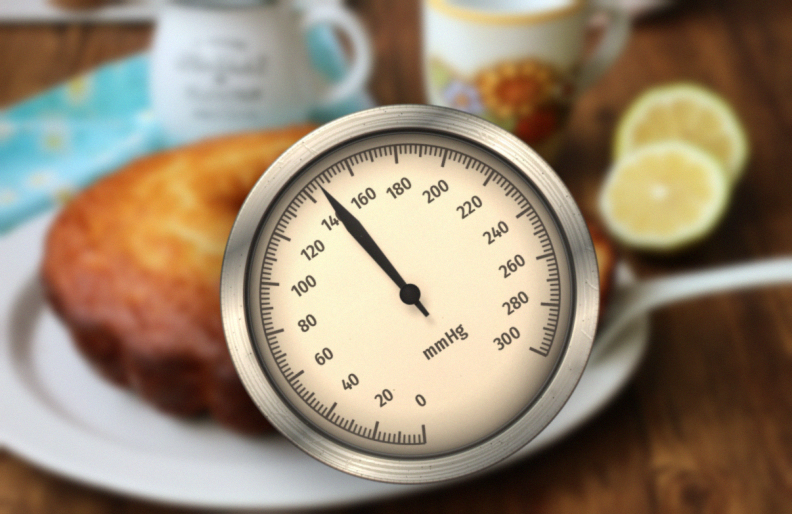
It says {"value": 146, "unit": "mmHg"}
